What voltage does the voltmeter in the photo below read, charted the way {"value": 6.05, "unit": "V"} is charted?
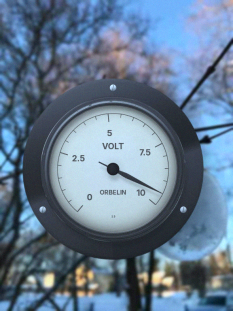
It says {"value": 9.5, "unit": "V"}
